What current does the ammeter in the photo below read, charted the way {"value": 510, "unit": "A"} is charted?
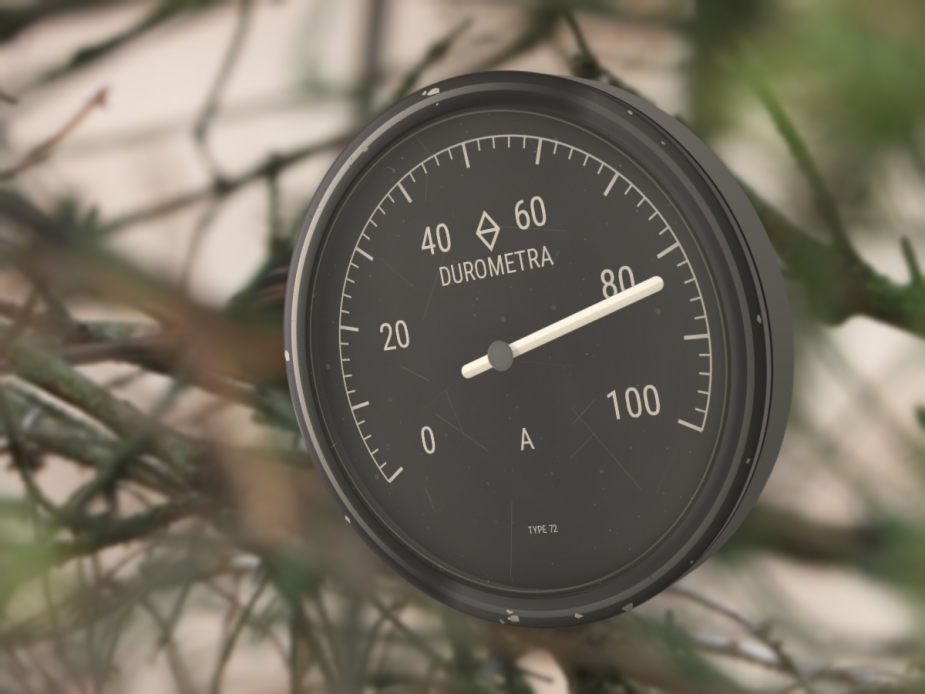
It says {"value": 83, "unit": "A"}
